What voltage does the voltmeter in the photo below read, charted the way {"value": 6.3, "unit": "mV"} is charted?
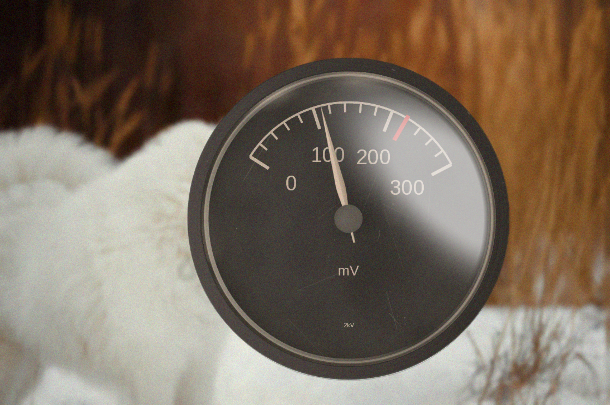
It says {"value": 110, "unit": "mV"}
